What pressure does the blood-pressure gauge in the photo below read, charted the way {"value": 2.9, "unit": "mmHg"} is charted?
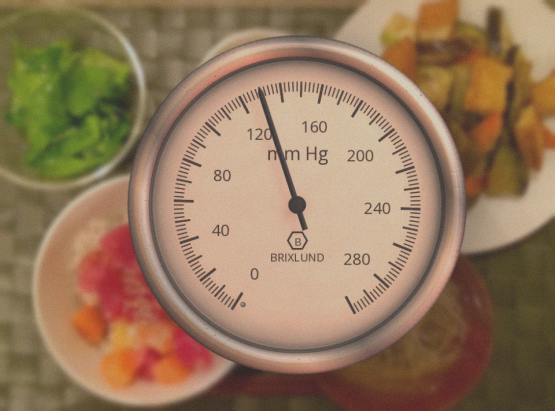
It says {"value": 130, "unit": "mmHg"}
